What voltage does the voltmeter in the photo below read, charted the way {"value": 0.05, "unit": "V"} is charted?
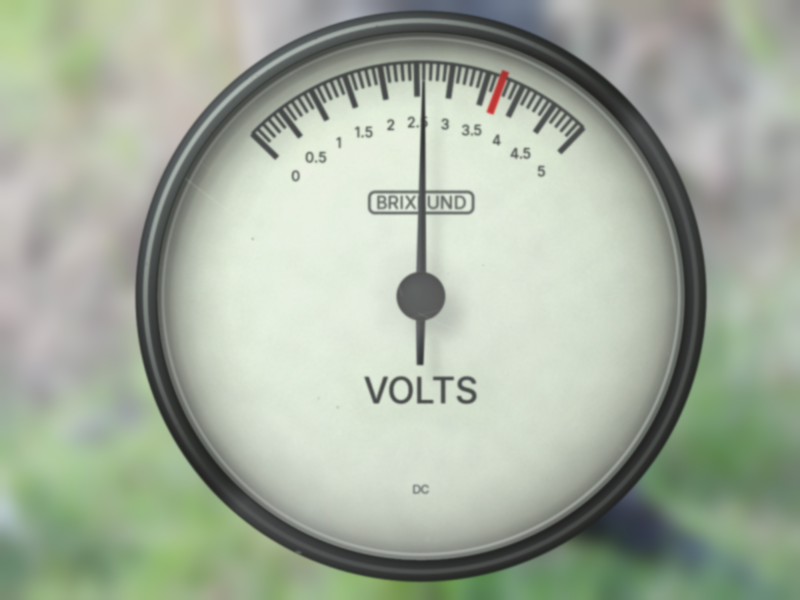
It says {"value": 2.6, "unit": "V"}
